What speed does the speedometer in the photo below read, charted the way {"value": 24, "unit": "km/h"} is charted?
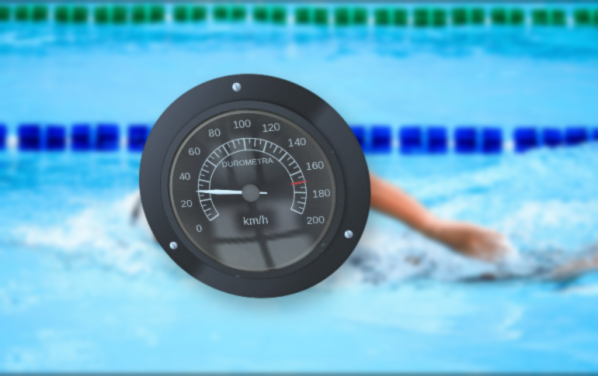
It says {"value": 30, "unit": "km/h"}
